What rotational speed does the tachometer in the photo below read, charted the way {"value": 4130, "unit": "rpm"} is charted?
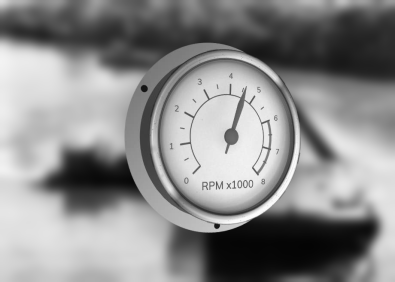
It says {"value": 4500, "unit": "rpm"}
